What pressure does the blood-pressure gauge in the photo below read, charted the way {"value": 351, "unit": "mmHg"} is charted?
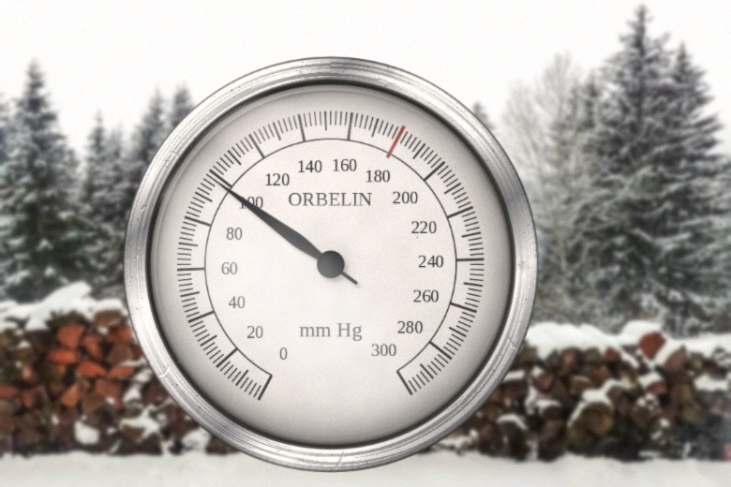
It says {"value": 98, "unit": "mmHg"}
